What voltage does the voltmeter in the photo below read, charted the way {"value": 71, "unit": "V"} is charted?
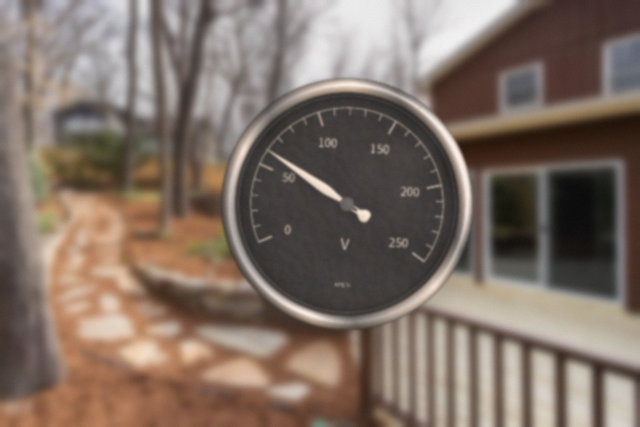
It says {"value": 60, "unit": "V"}
